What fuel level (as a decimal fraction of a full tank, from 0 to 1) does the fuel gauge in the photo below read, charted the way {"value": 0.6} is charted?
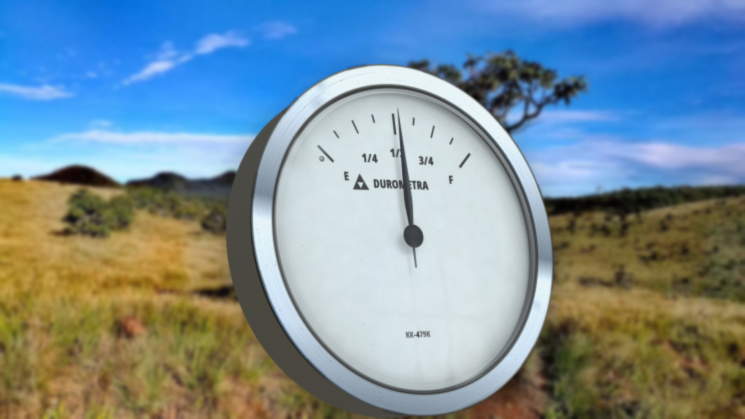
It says {"value": 0.5}
